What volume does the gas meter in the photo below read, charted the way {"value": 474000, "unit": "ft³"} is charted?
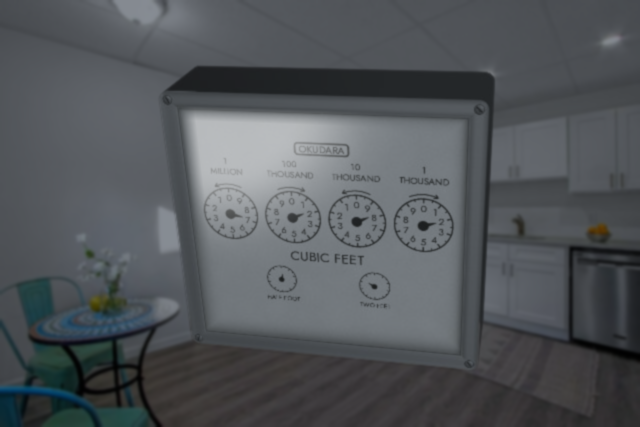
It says {"value": 718200, "unit": "ft³"}
